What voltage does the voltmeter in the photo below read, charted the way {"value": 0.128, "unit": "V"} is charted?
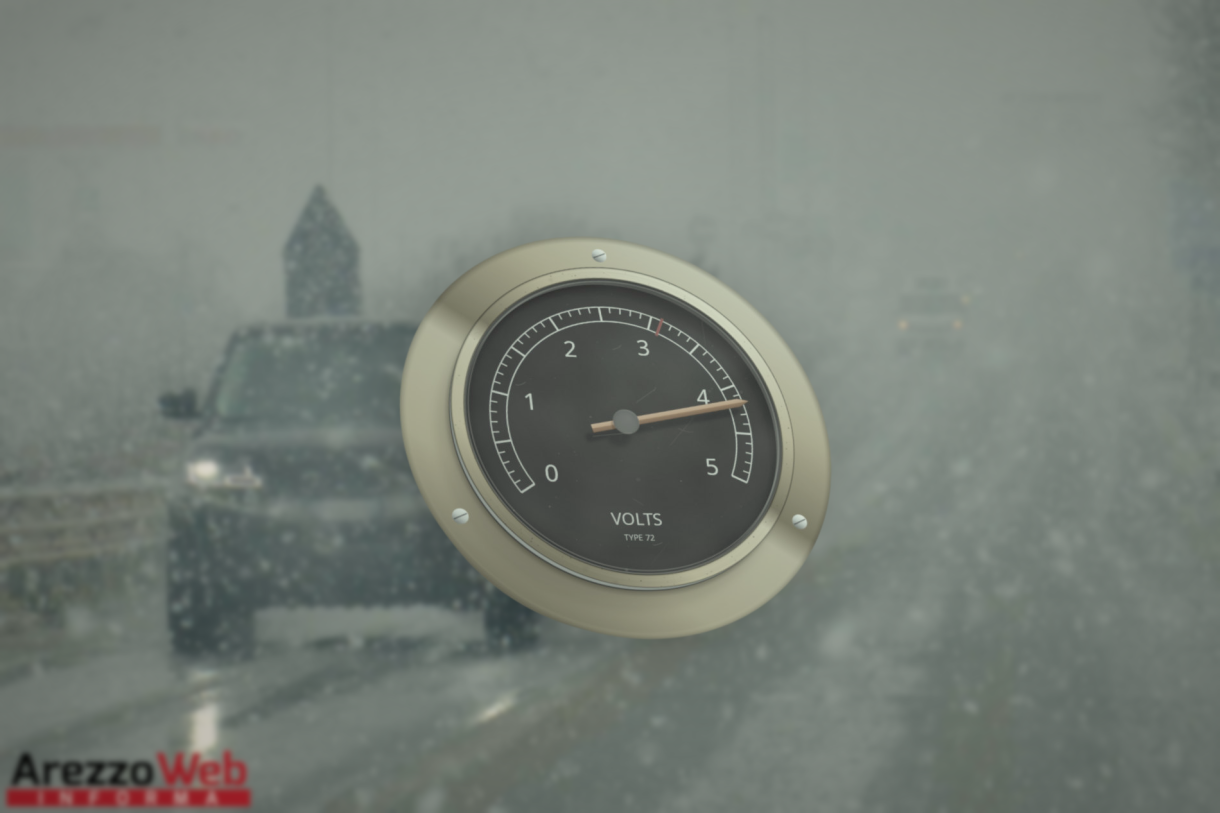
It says {"value": 4.2, "unit": "V"}
